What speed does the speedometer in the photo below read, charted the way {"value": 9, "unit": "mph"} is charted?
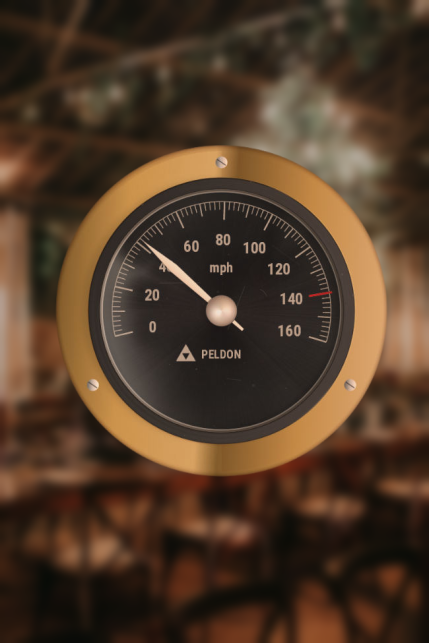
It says {"value": 42, "unit": "mph"}
